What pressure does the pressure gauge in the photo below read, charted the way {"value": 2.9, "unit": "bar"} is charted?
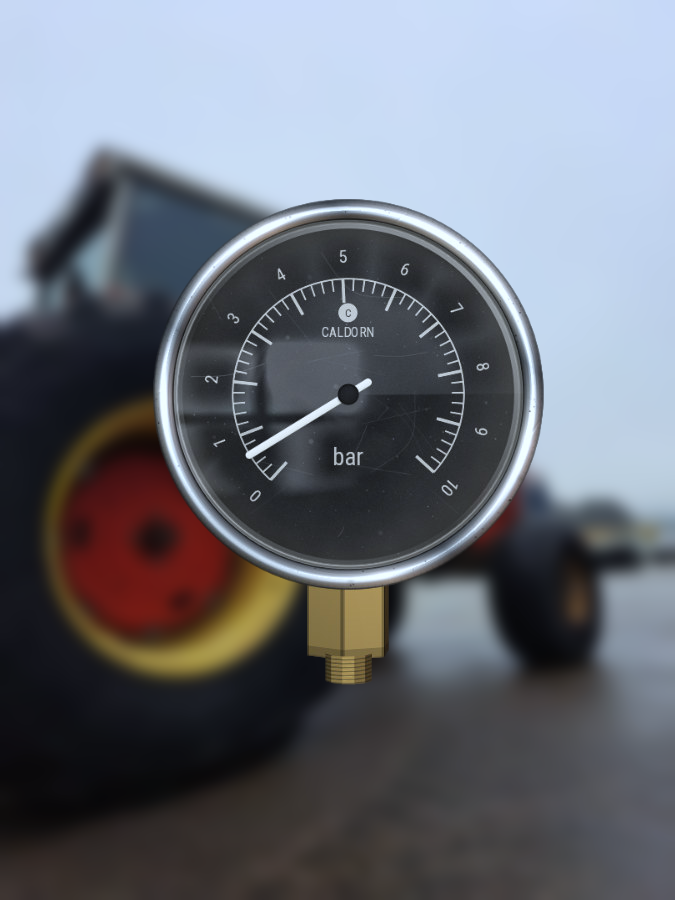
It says {"value": 0.6, "unit": "bar"}
